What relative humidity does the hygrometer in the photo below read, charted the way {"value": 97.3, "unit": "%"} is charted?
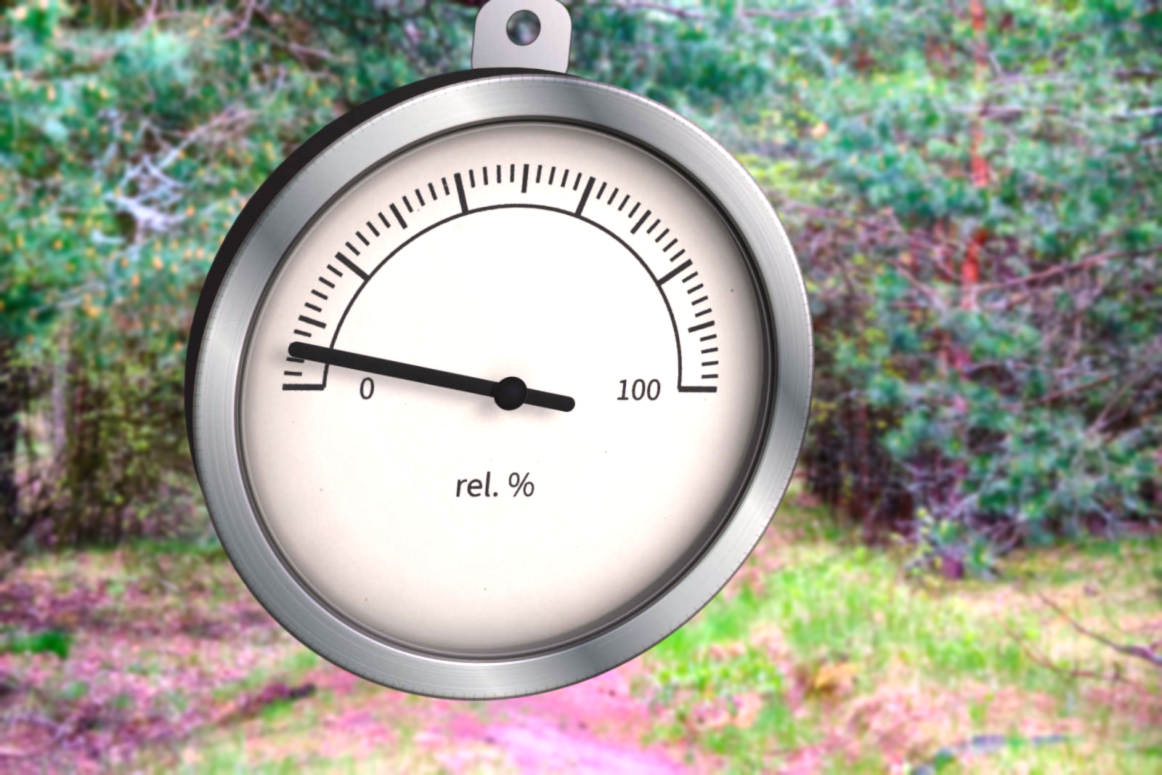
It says {"value": 6, "unit": "%"}
